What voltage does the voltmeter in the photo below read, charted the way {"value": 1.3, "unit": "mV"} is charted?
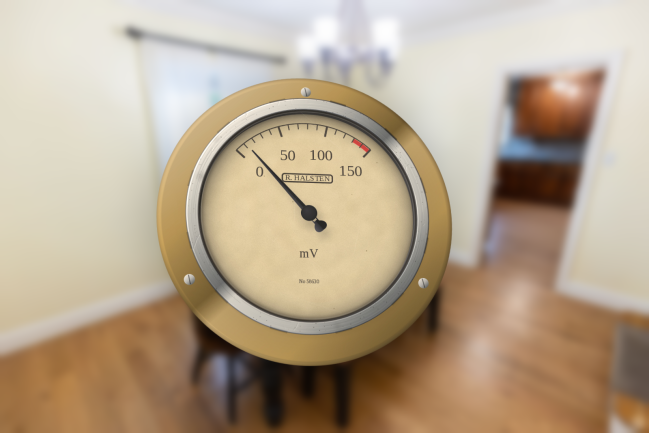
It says {"value": 10, "unit": "mV"}
